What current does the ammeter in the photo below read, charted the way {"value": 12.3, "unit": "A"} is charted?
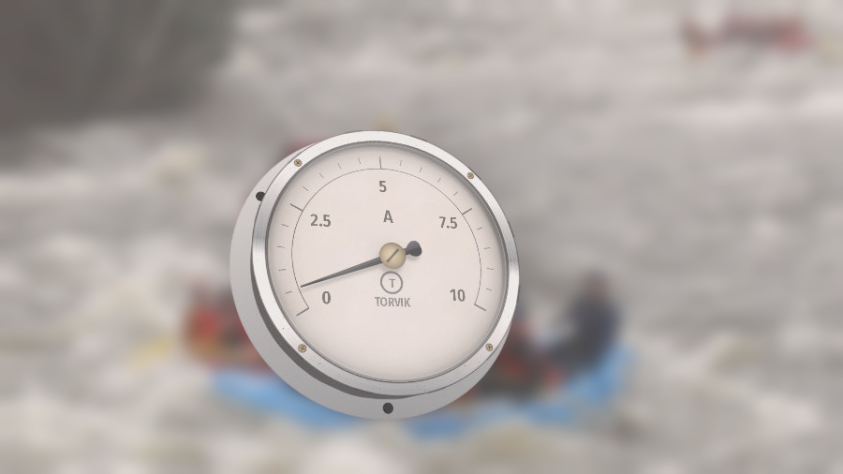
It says {"value": 0.5, "unit": "A"}
